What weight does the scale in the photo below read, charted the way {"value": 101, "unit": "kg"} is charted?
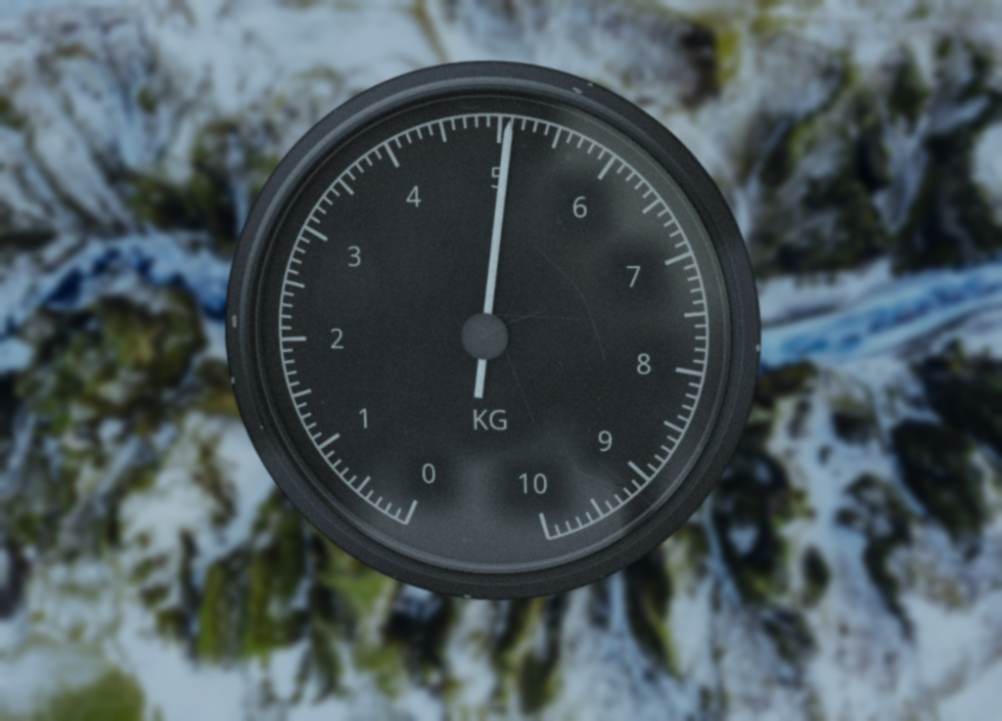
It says {"value": 5.1, "unit": "kg"}
